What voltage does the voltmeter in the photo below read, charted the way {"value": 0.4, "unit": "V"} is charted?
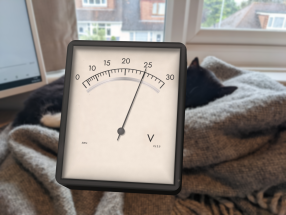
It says {"value": 25, "unit": "V"}
